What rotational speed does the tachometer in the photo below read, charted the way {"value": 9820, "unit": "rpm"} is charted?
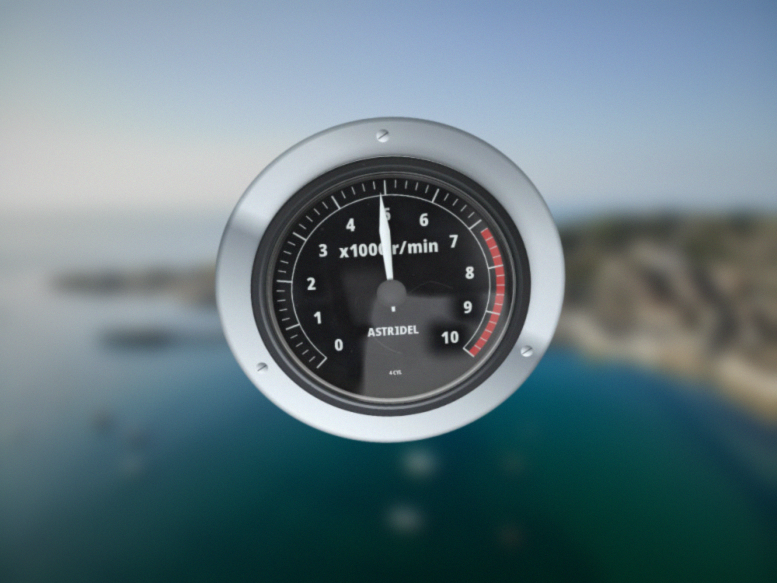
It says {"value": 4900, "unit": "rpm"}
